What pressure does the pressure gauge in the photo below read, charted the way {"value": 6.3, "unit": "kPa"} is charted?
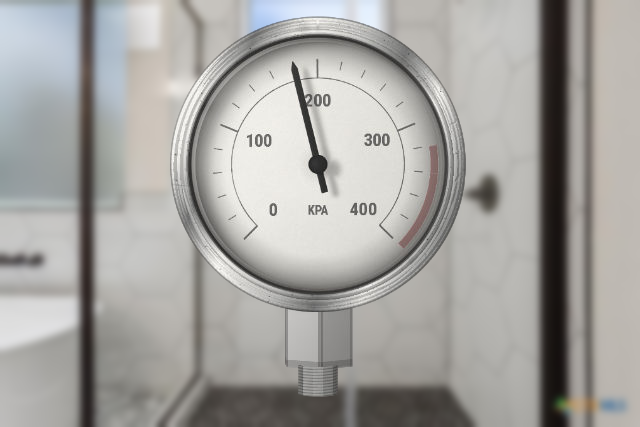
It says {"value": 180, "unit": "kPa"}
